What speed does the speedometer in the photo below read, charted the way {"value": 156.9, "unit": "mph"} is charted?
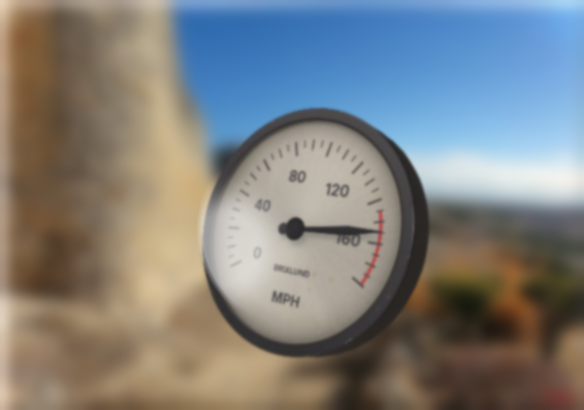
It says {"value": 155, "unit": "mph"}
